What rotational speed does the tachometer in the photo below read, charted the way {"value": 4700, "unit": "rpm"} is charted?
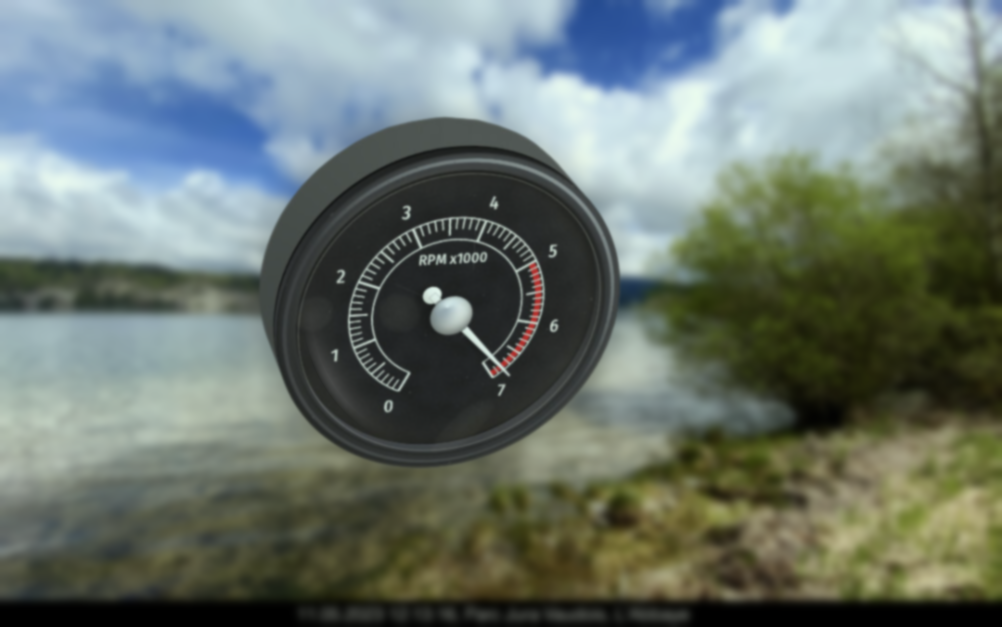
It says {"value": 6800, "unit": "rpm"}
